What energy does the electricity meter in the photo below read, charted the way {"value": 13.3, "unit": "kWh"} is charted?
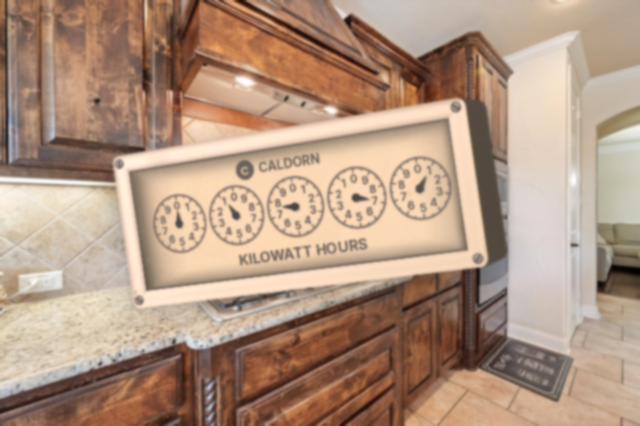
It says {"value": 771, "unit": "kWh"}
